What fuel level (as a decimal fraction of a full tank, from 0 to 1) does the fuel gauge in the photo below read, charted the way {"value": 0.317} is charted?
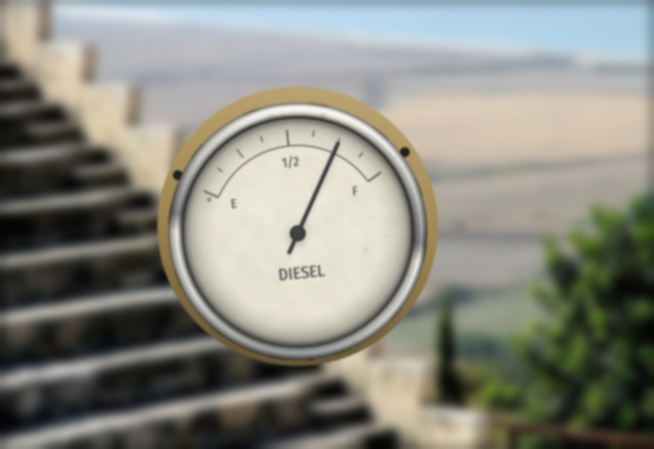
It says {"value": 0.75}
